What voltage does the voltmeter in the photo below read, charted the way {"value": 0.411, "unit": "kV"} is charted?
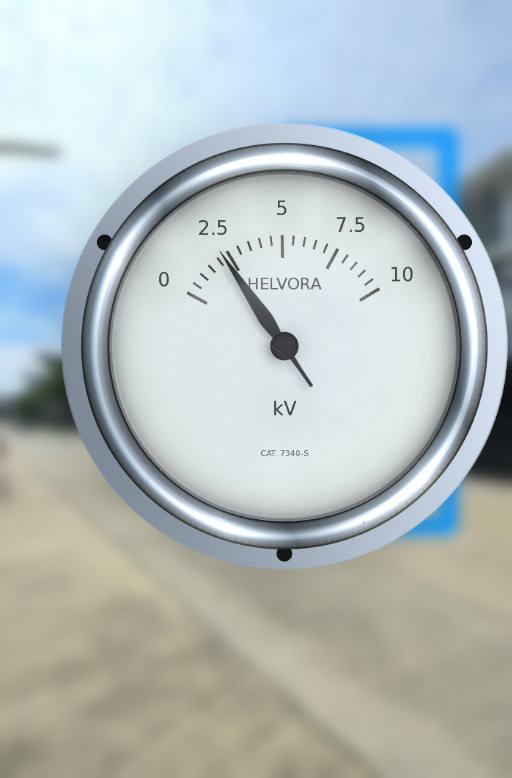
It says {"value": 2.25, "unit": "kV"}
